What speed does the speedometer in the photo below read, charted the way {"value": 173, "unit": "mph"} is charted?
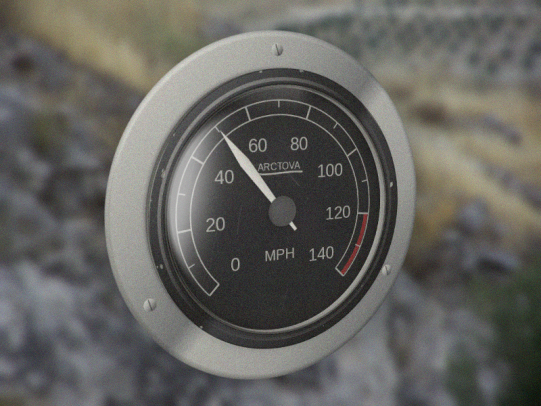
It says {"value": 50, "unit": "mph"}
